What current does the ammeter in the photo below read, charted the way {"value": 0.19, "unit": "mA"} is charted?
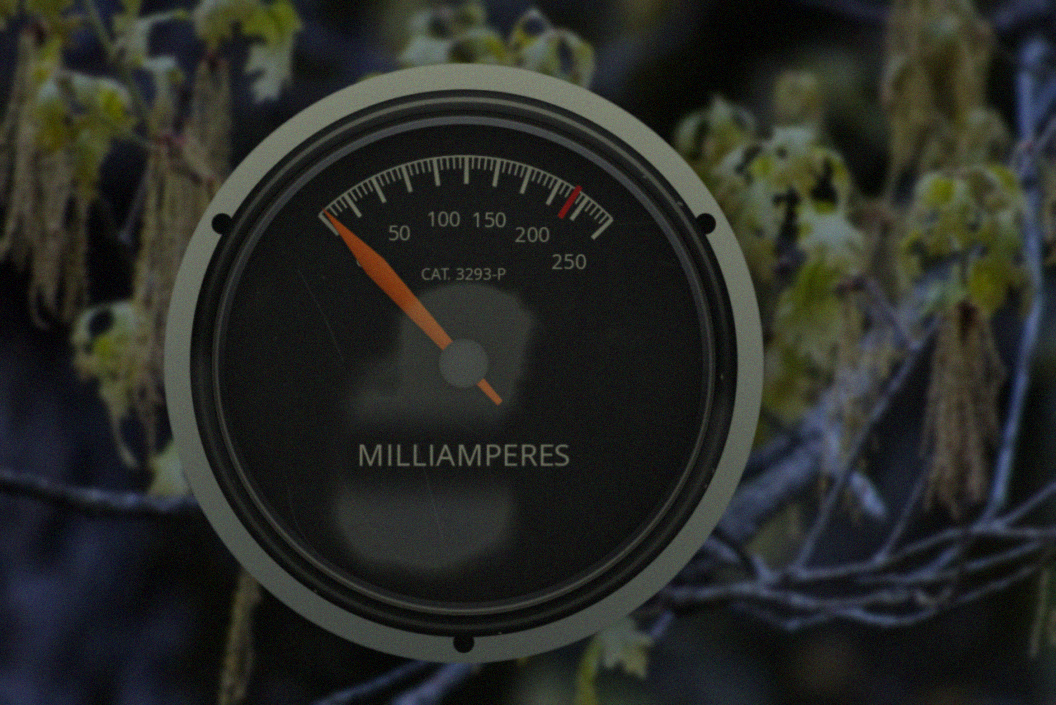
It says {"value": 5, "unit": "mA"}
